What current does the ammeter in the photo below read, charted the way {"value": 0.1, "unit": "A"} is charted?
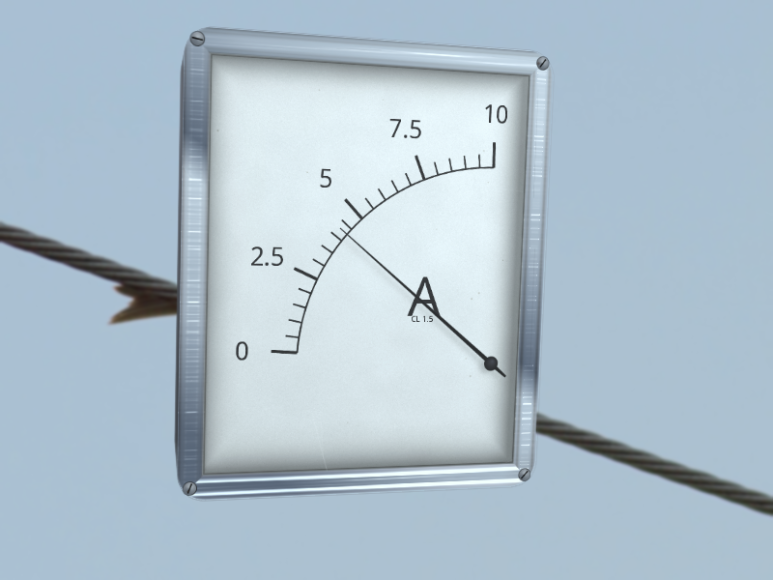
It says {"value": 4.25, "unit": "A"}
